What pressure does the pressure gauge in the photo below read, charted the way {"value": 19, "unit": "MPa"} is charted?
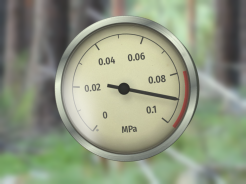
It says {"value": 0.09, "unit": "MPa"}
